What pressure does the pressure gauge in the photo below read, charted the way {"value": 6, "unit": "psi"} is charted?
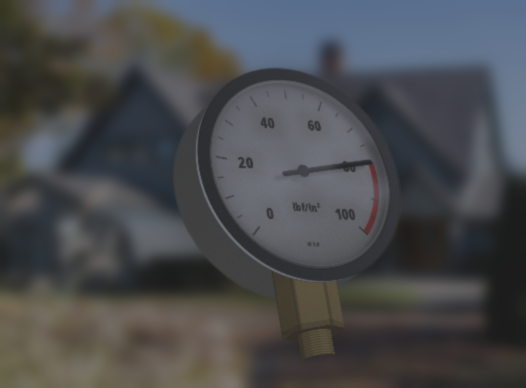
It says {"value": 80, "unit": "psi"}
